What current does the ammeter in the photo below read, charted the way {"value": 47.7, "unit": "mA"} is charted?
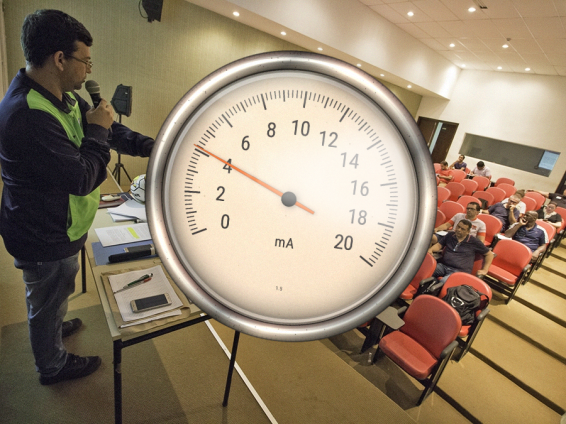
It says {"value": 4.2, "unit": "mA"}
